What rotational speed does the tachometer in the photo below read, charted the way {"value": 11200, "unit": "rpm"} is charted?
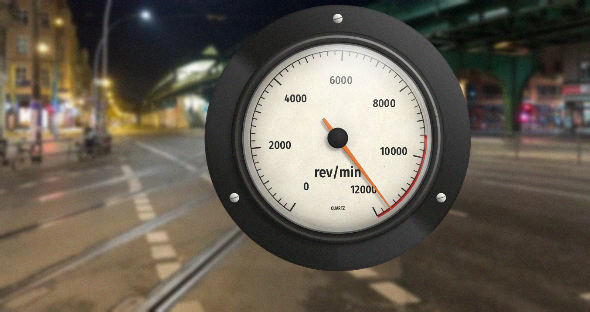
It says {"value": 11600, "unit": "rpm"}
